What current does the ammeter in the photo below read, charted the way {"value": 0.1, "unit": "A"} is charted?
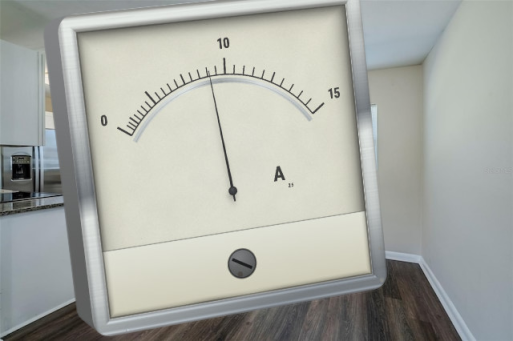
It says {"value": 9, "unit": "A"}
